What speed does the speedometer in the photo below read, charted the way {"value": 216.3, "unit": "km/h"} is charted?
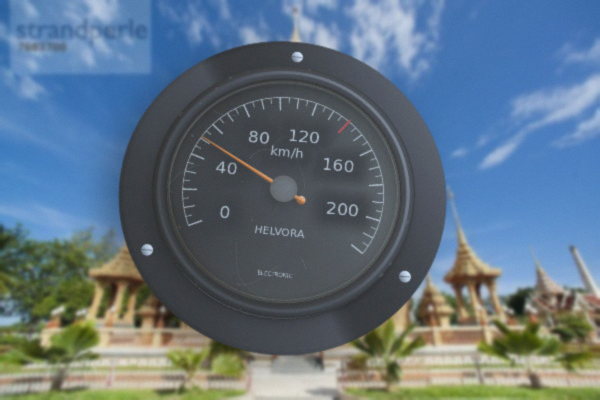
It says {"value": 50, "unit": "km/h"}
